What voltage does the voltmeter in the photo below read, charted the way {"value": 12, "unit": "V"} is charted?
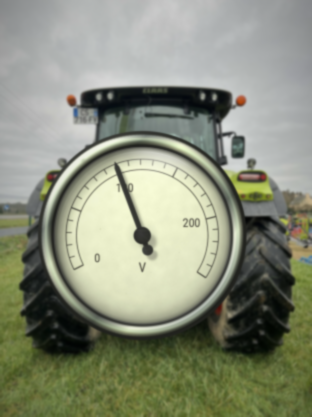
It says {"value": 100, "unit": "V"}
